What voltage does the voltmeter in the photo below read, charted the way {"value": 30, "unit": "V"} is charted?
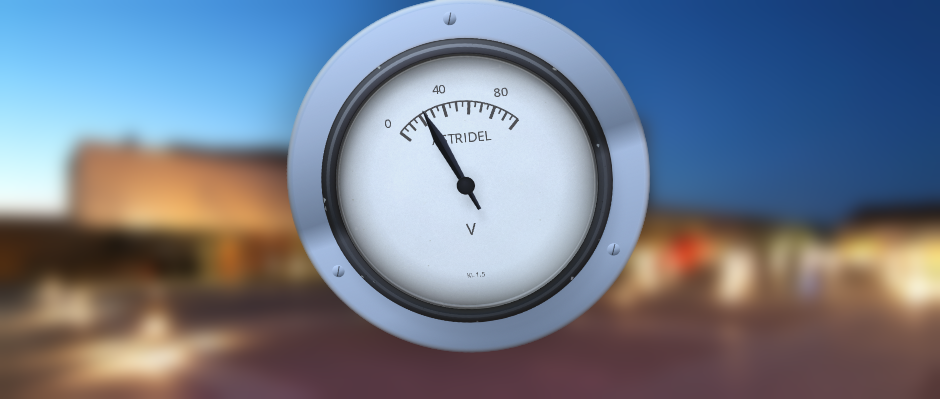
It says {"value": 25, "unit": "V"}
